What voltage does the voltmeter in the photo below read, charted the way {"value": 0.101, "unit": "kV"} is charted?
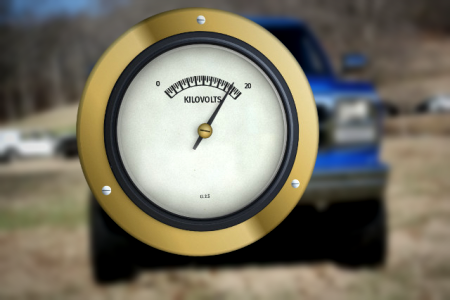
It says {"value": 17, "unit": "kV"}
